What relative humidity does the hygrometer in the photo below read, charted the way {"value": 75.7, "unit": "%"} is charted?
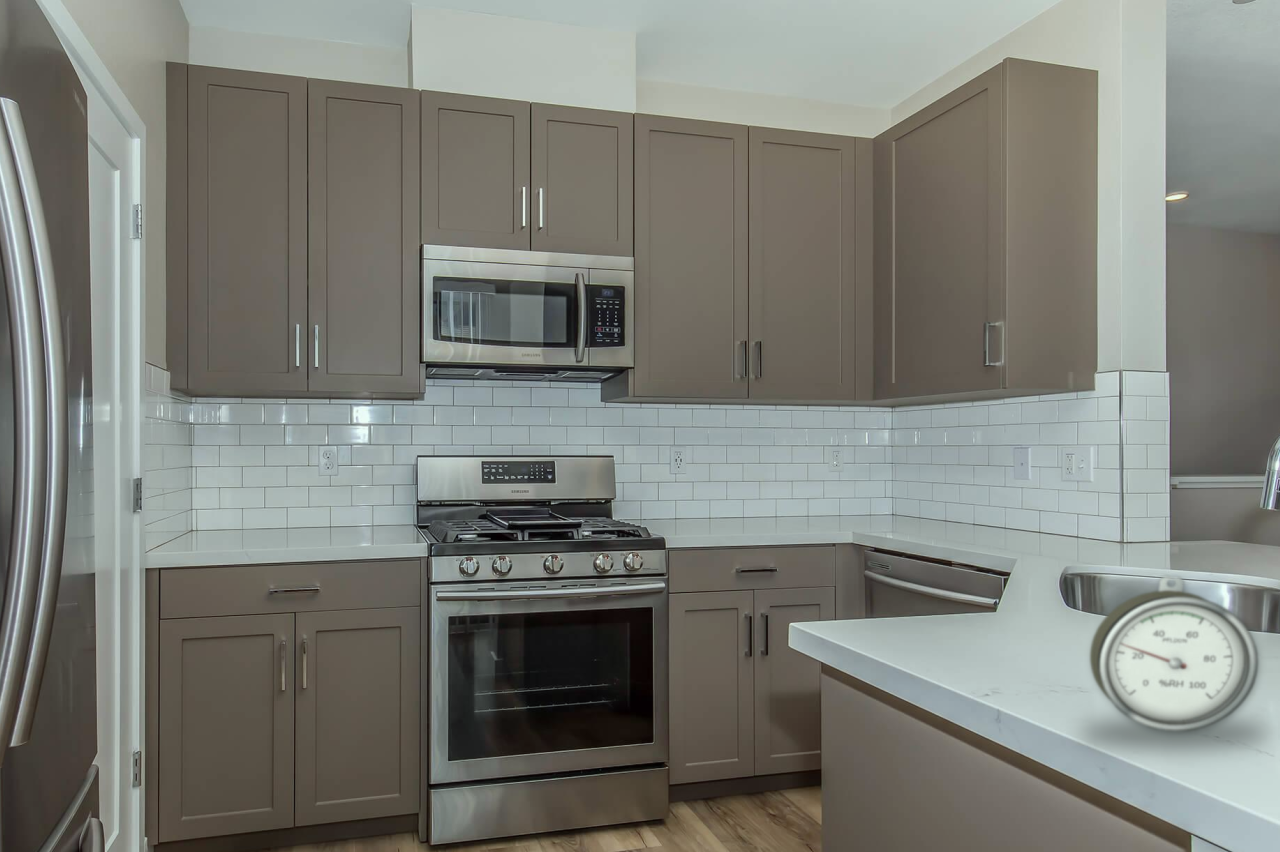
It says {"value": 24, "unit": "%"}
